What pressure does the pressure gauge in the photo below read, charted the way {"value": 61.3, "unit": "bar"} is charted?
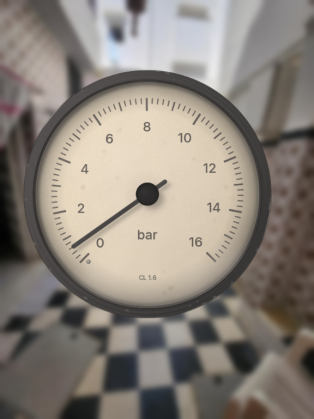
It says {"value": 0.6, "unit": "bar"}
